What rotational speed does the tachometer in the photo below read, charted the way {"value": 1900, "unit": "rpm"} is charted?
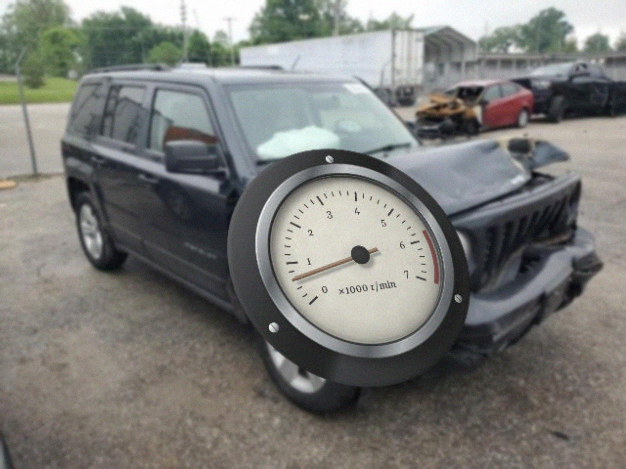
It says {"value": 600, "unit": "rpm"}
